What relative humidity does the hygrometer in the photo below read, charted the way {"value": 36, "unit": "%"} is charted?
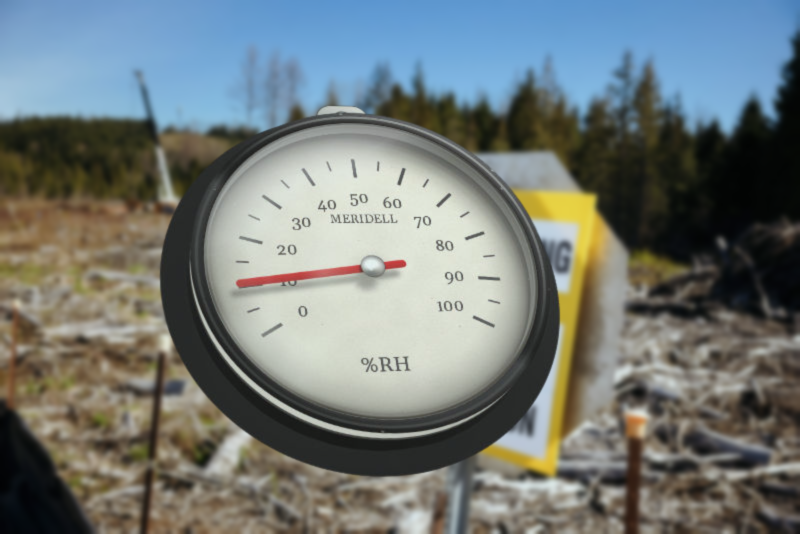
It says {"value": 10, "unit": "%"}
